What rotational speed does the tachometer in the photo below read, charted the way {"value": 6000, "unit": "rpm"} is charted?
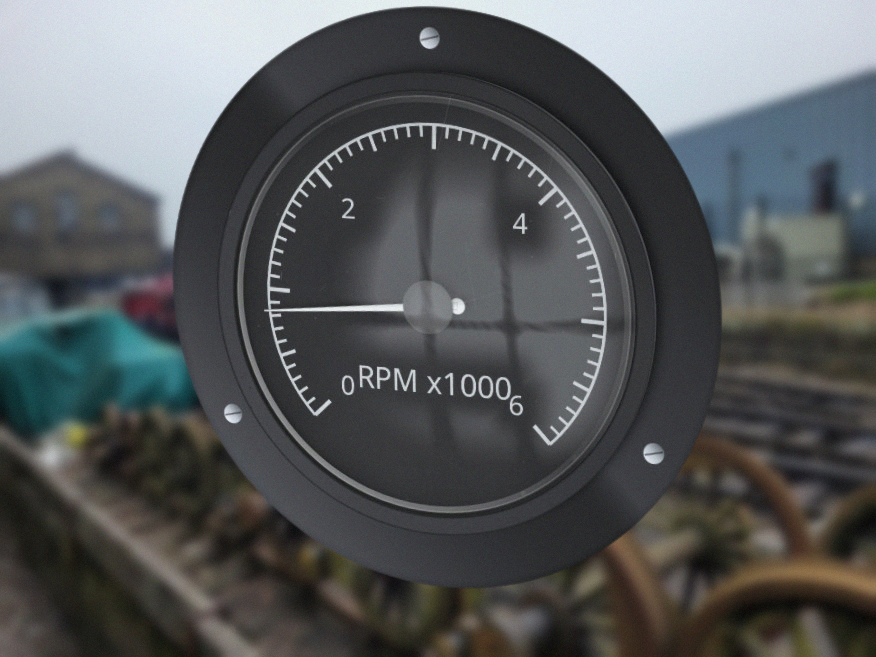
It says {"value": 850, "unit": "rpm"}
